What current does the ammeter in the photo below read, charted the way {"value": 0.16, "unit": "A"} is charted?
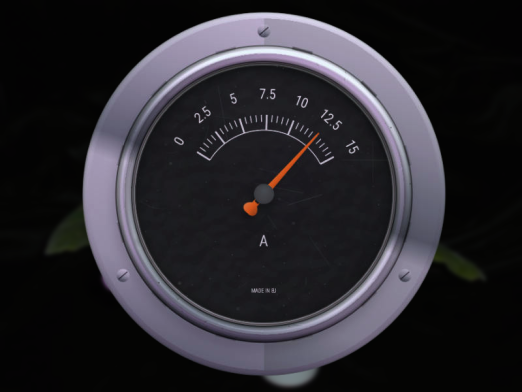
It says {"value": 12.5, "unit": "A"}
